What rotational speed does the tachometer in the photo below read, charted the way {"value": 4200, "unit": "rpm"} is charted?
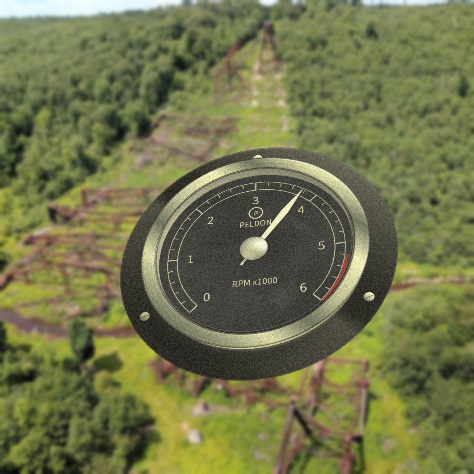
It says {"value": 3800, "unit": "rpm"}
